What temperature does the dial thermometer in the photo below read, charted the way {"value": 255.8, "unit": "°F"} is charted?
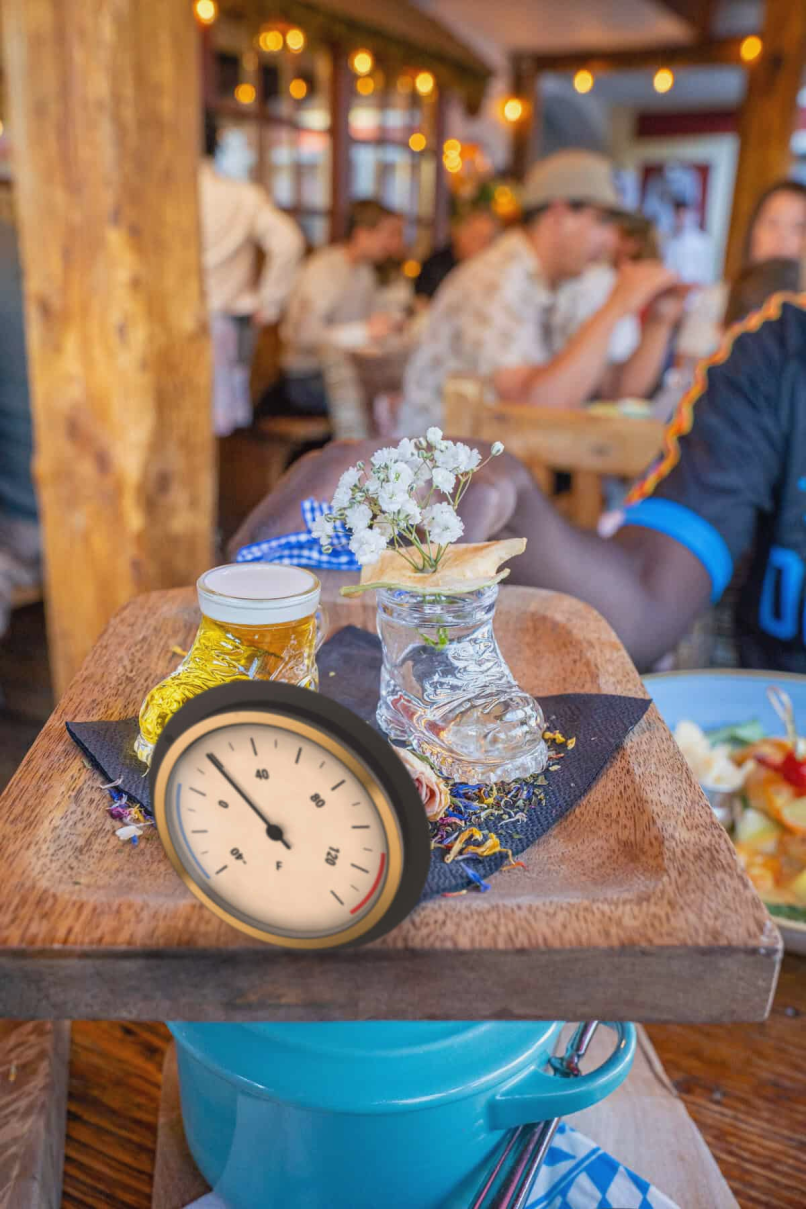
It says {"value": 20, "unit": "°F"}
